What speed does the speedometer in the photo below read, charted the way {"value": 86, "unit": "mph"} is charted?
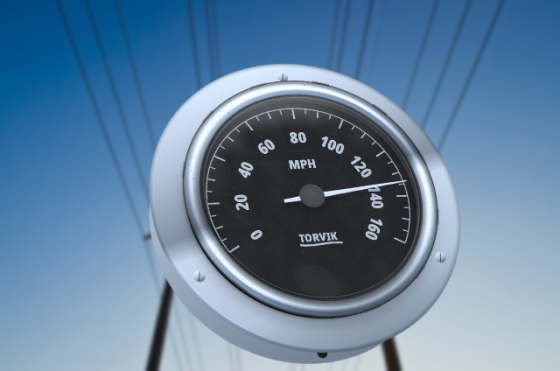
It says {"value": 135, "unit": "mph"}
